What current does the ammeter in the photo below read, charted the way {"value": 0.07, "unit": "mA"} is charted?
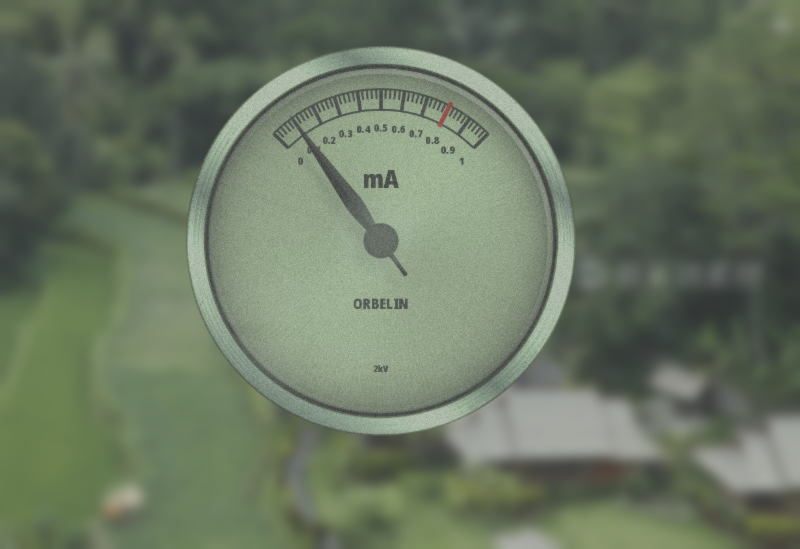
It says {"value": 0.1, "unit": "mA"}
